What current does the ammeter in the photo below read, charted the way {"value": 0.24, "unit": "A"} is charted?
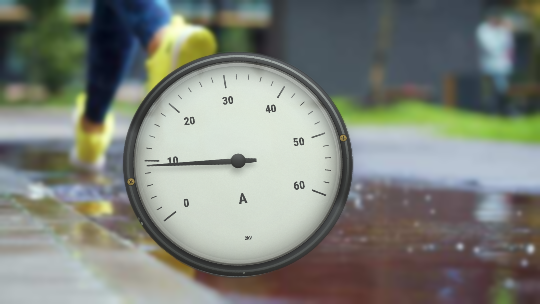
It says {"value": 9, "unit": "A"}
